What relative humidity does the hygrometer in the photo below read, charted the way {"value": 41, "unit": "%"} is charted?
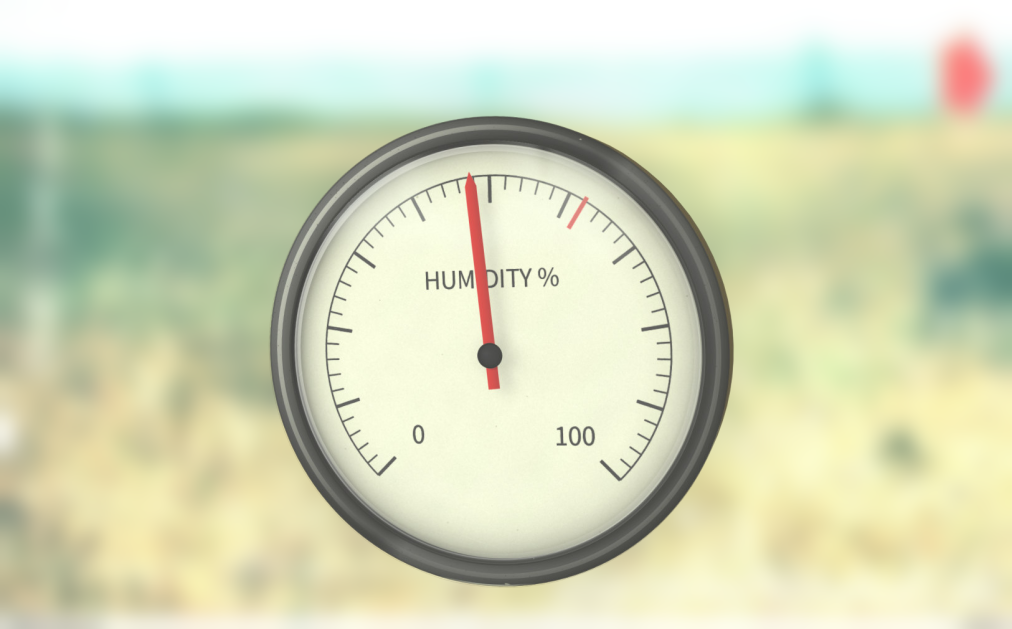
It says {"value": 48, "unit": "%"}
